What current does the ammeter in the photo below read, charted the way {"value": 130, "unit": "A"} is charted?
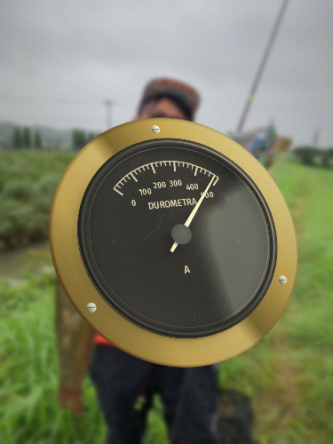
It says {"value": 480, "unit": "A"}
